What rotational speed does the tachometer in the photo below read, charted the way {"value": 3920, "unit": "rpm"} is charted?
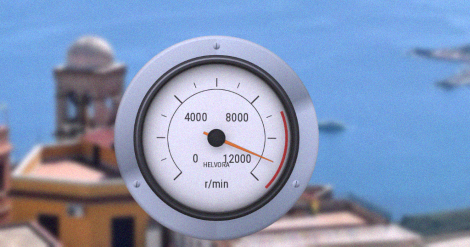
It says {"value": 11000, "unit": "rpm"}
